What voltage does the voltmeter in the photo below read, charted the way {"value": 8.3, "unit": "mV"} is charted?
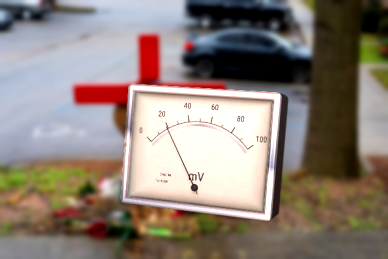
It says {"value": 20, "unit": "mV"}
